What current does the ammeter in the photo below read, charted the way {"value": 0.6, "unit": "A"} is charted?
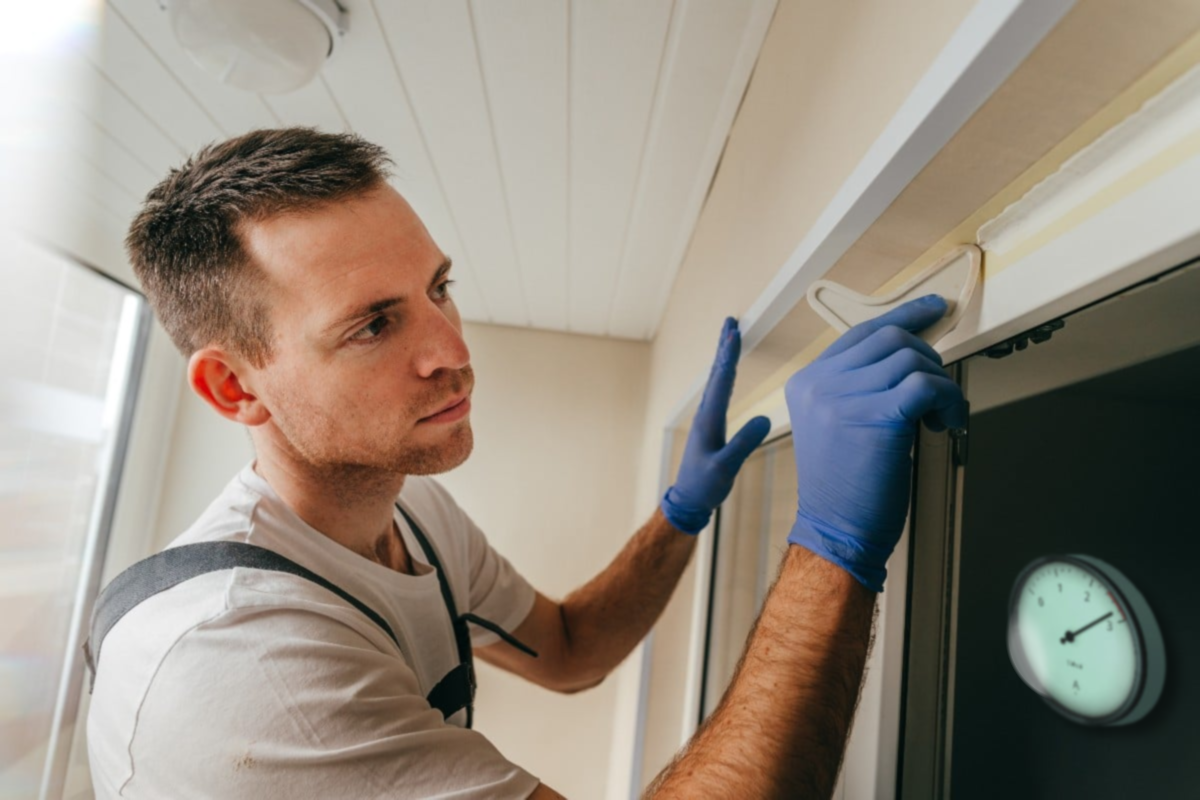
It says {"value": 2.8, "unit": "A"}
